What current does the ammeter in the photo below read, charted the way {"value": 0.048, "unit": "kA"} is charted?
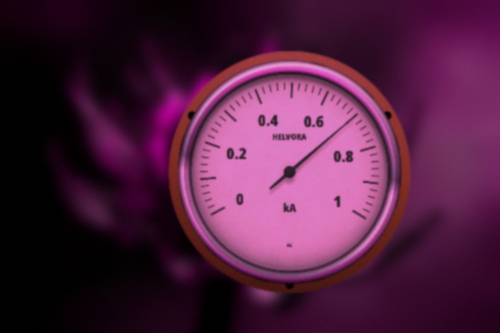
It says {"value": 0.7, "unit": "kA"}
